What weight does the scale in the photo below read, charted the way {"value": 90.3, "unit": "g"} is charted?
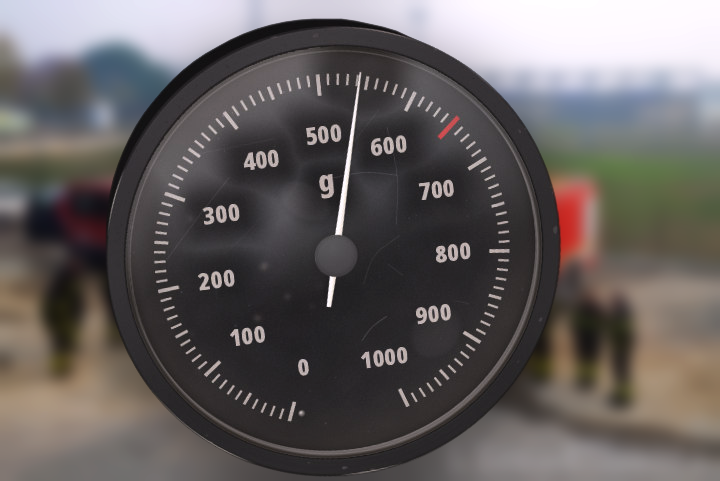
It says {"value": 540, "unit": "g"}
